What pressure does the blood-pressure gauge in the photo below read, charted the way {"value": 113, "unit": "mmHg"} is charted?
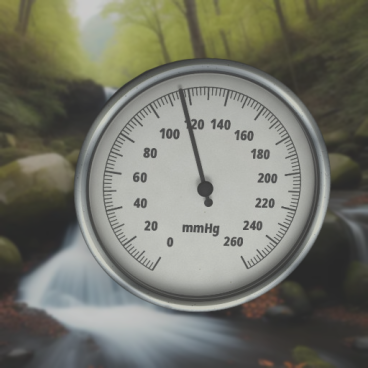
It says {"value": 116, "unit": "mmHg"}
